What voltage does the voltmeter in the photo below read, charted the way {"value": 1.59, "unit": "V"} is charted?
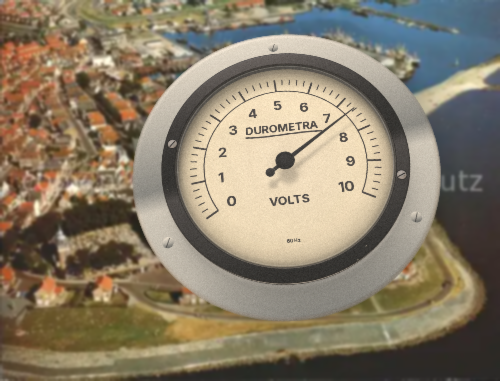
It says {"value": 7.4, "unit": "V"}
